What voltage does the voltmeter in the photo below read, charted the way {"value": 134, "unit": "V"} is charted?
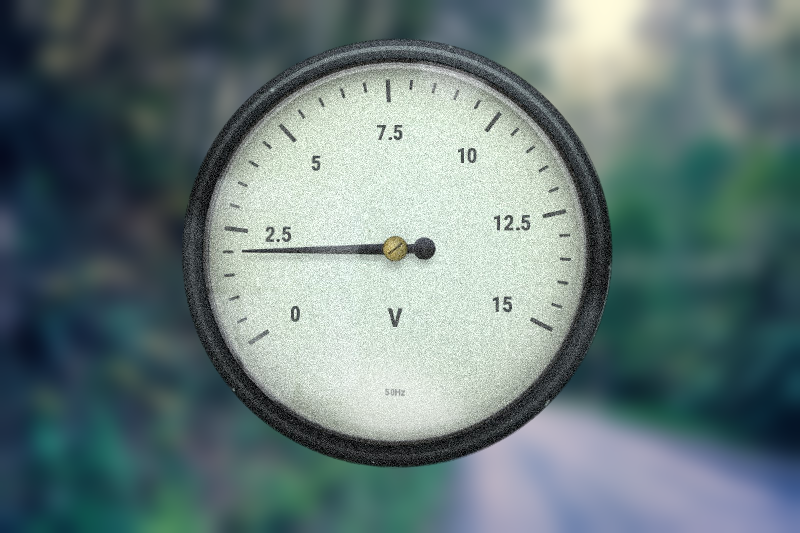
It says {"value": 2, "unit": "V"}
